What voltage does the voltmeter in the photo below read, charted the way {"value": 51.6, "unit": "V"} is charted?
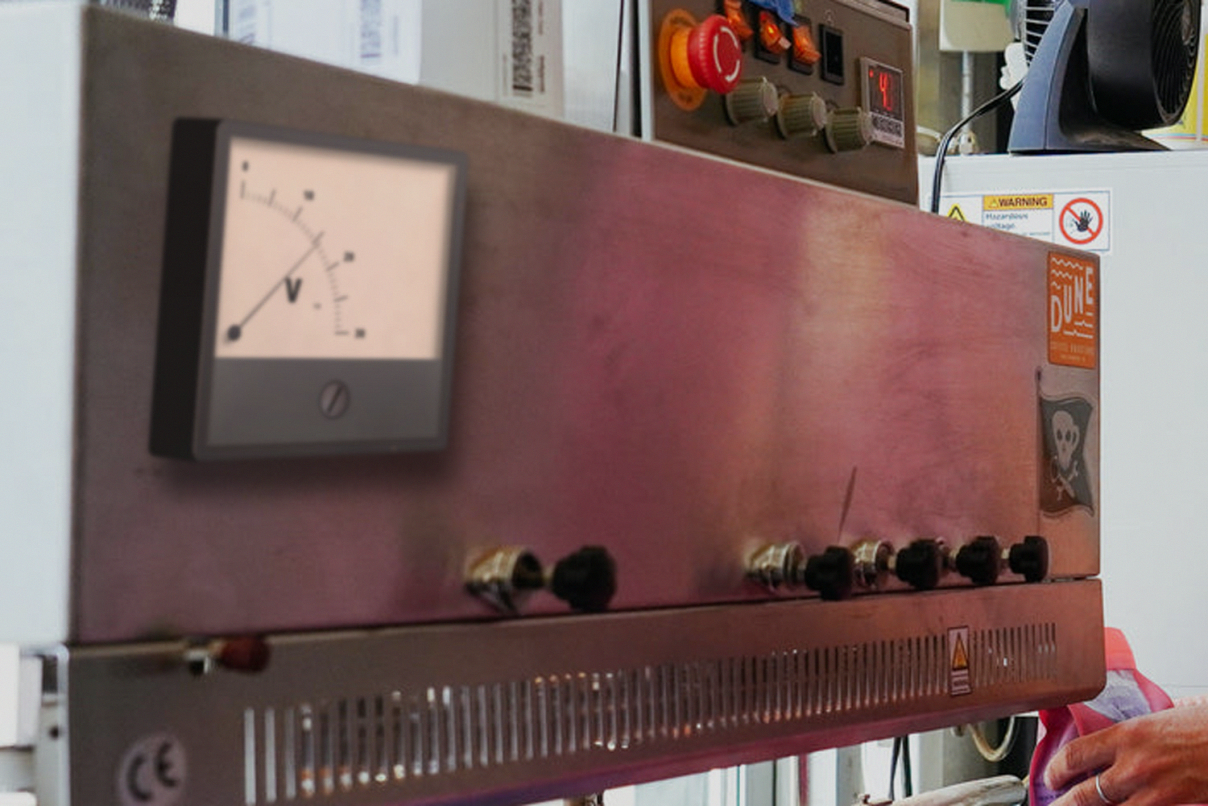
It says {"value": 15, "unit": "V"}
